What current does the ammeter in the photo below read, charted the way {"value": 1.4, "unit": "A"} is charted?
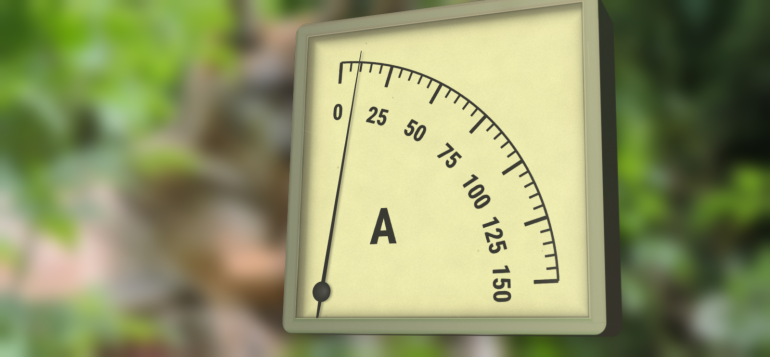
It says {"value": 10, "unit": "A"}
